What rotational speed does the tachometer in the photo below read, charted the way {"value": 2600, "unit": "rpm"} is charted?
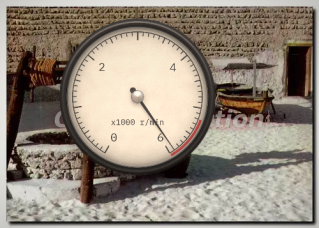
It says {"value": 5900, "unit": "rpm"}
